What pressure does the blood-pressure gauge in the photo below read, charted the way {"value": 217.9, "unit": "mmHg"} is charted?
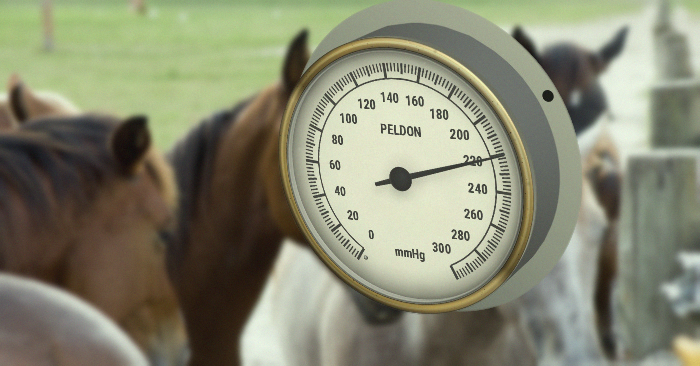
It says {"value": 220, "unit": "mmHg"}
